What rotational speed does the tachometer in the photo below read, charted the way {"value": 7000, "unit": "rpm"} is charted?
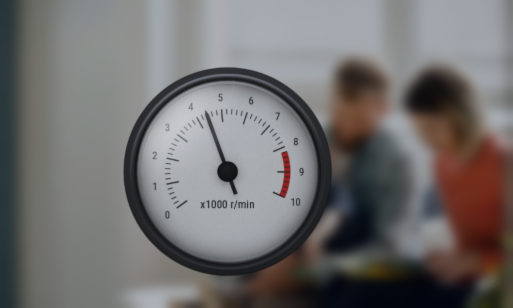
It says {"value": 4400, "unit": "rpm"}
